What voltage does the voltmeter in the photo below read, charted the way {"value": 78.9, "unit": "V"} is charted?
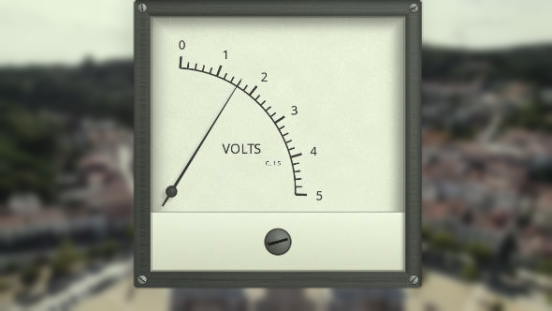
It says {"value": 1.6, "unit": "V"}
